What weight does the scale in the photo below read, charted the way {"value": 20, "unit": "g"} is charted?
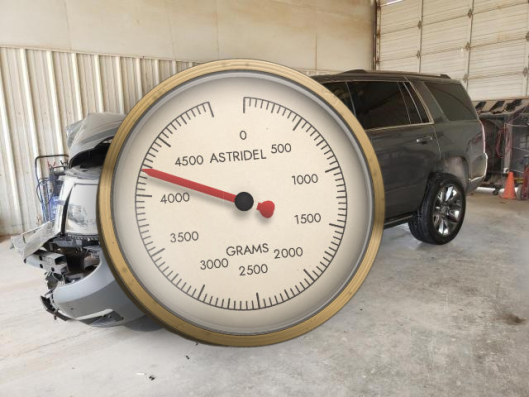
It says {"value": 4200, "unit": "g"}
